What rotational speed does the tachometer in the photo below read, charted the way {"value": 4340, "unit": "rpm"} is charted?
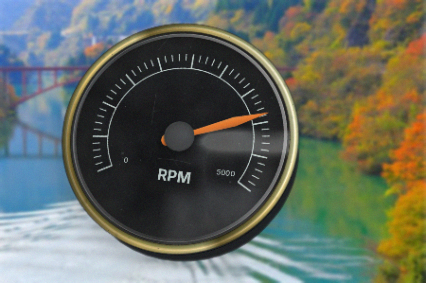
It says {"value": 3900, "unit": "rpm"}
